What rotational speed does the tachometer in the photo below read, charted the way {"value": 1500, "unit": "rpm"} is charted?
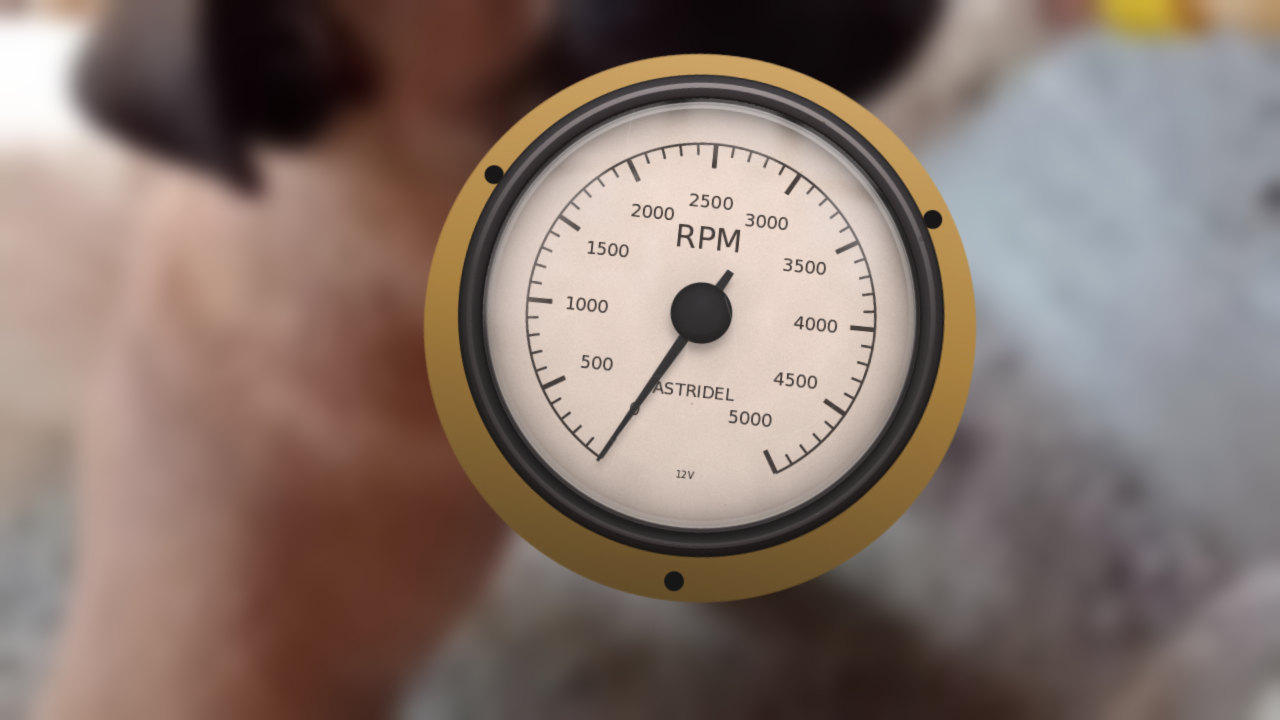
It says {"value": 0, "unit": "rpm"}
